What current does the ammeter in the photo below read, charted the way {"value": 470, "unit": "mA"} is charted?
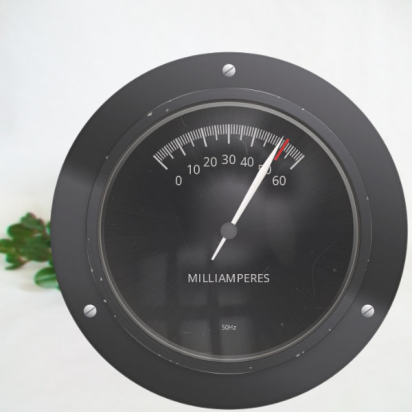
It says {"value": 50, "unit": "mA"}
